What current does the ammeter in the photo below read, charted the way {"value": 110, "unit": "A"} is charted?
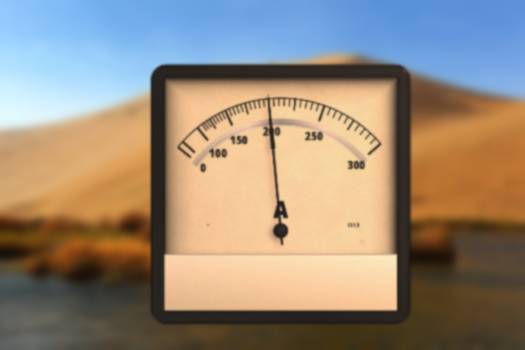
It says {"value": 200, "unit": "A"}
